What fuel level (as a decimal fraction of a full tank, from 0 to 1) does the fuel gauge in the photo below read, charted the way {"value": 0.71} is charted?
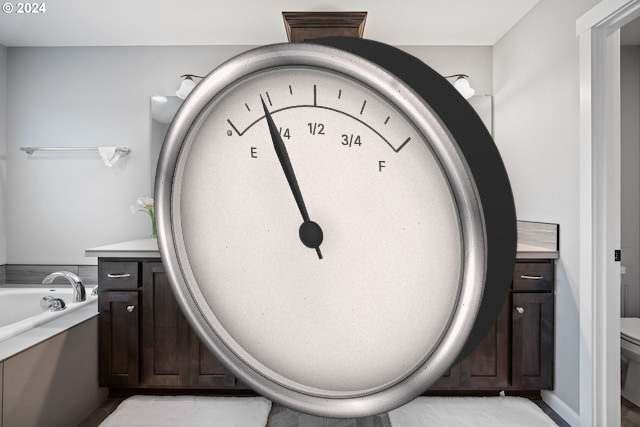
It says {"value": 0.25}
